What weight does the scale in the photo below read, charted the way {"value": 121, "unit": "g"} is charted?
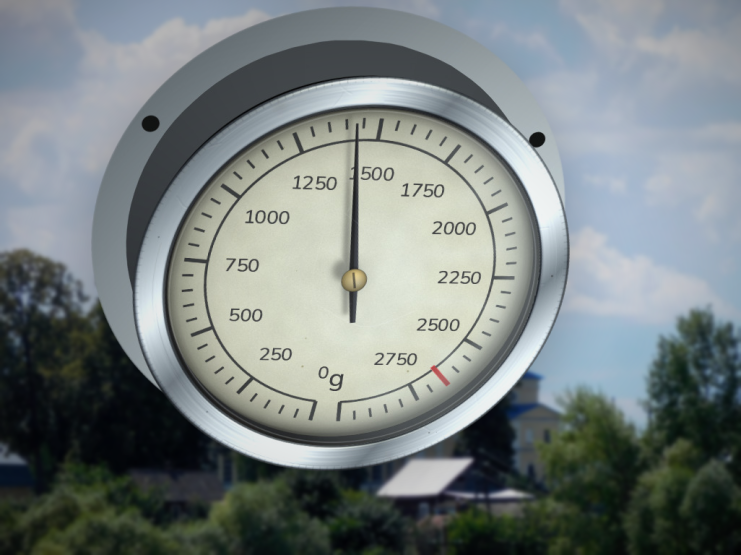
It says {"value": 1425, "unit": "g"}
